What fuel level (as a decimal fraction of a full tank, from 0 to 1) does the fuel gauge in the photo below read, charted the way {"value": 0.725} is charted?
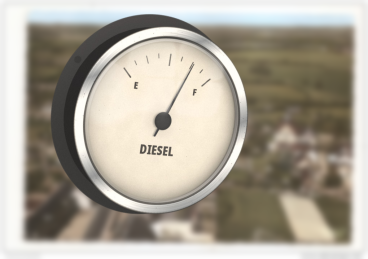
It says {"value": 0.75}
